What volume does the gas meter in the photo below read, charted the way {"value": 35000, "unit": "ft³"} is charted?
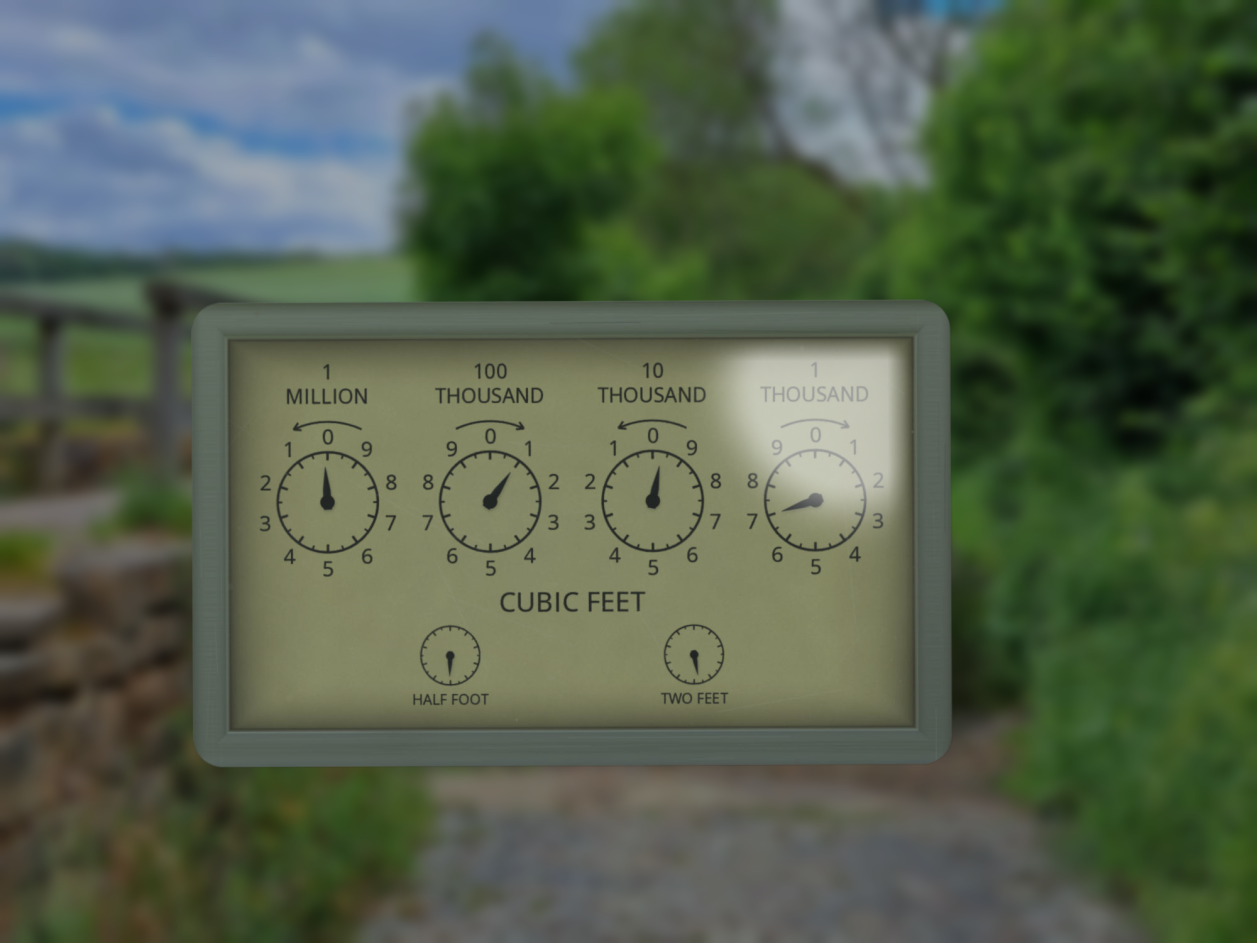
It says {"value": 9700, "unit": "ft³"}
